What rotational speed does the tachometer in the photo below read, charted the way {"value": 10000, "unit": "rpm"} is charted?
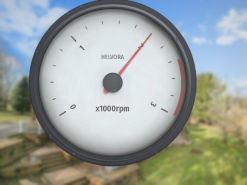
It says {"value": 2000, "unit": "rpm"}
